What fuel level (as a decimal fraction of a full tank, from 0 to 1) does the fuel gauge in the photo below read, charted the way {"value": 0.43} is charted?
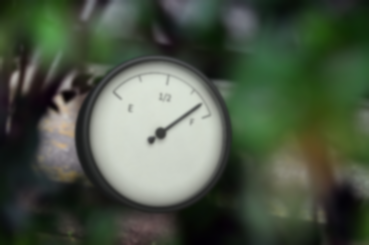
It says {"value": 0.875}
